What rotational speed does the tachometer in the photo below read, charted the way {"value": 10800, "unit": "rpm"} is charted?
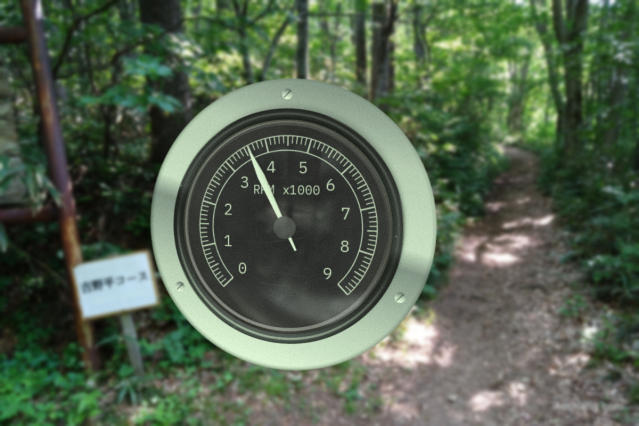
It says {"value": 3600, "unit": "rpm"}
